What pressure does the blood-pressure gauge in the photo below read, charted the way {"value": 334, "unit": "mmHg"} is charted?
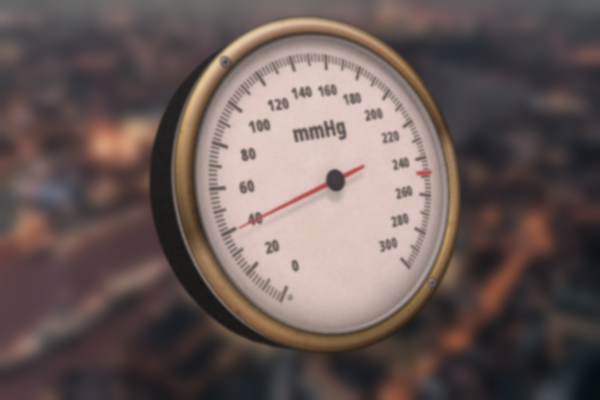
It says {"value": 40, "unit": "mmHg"}
